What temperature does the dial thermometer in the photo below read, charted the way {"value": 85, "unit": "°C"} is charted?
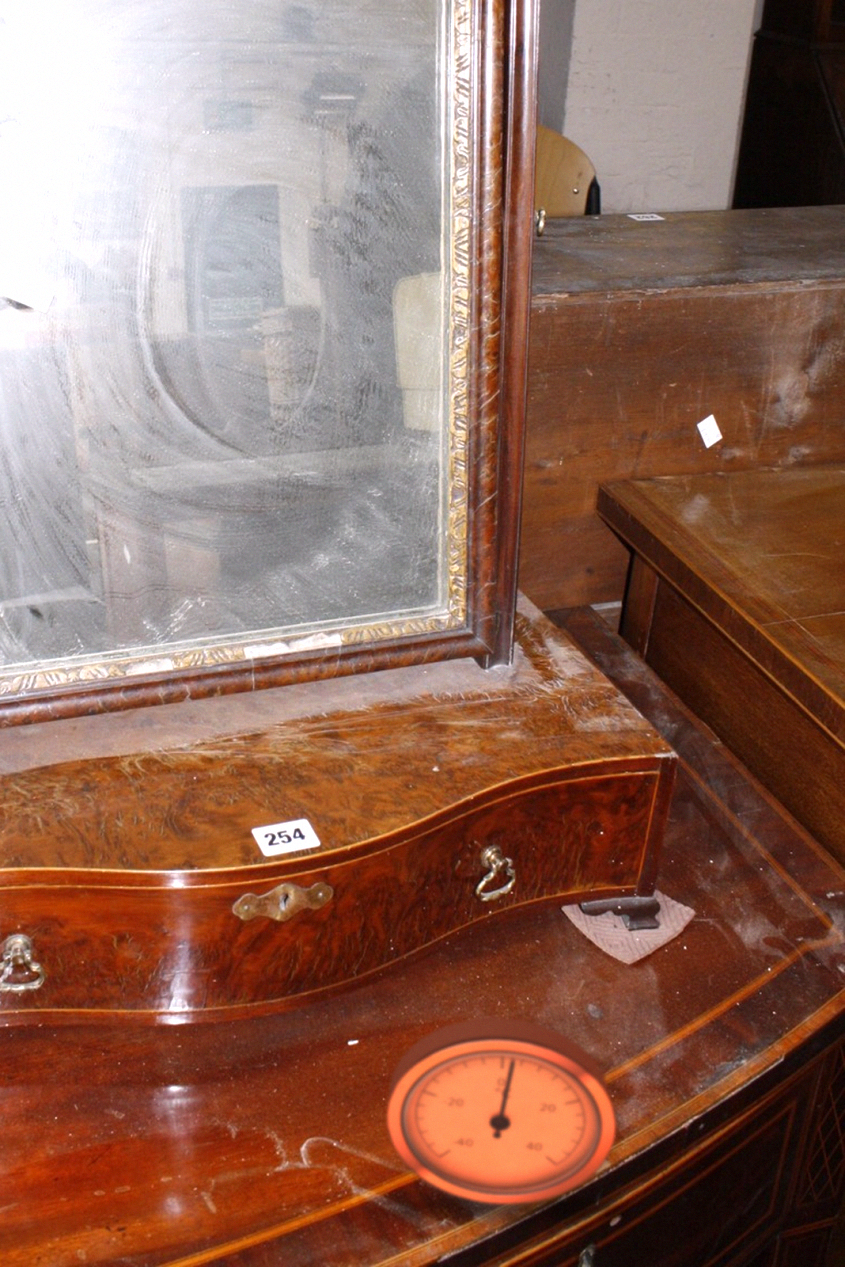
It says {"value": 2, "unit": "°C"}
